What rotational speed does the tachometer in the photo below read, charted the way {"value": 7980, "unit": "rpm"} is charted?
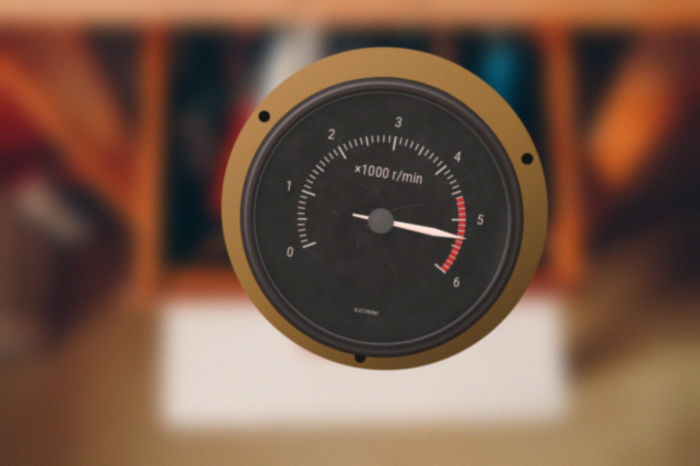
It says {"value": 5300, "unit": "rpm"}
